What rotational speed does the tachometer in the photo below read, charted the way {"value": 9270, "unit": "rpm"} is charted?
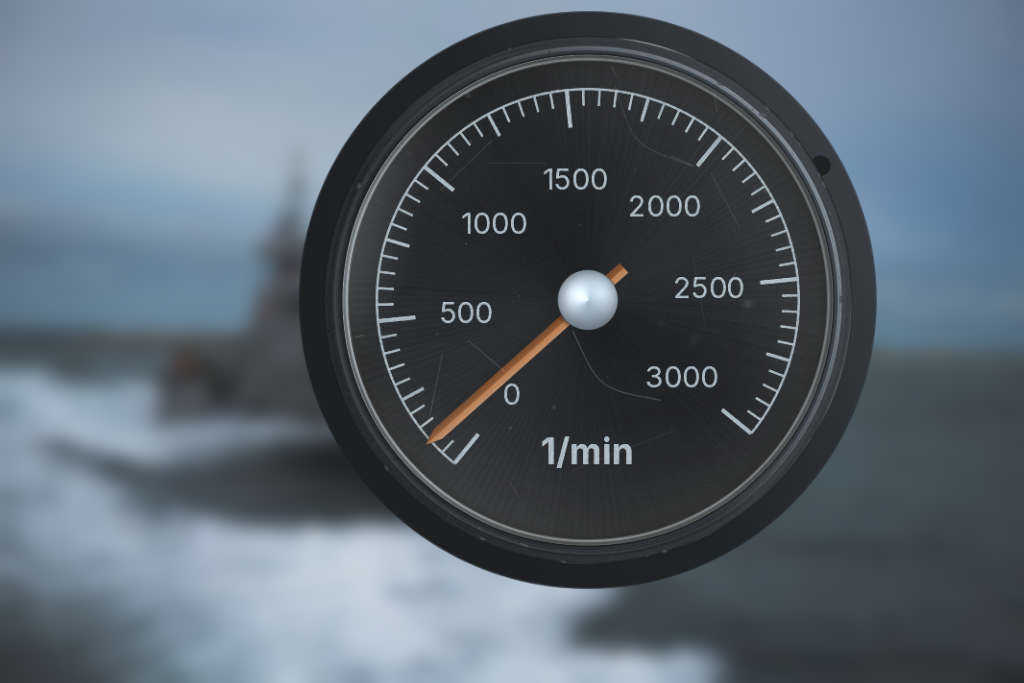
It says {"value": 100, "unit": "rpm"}
